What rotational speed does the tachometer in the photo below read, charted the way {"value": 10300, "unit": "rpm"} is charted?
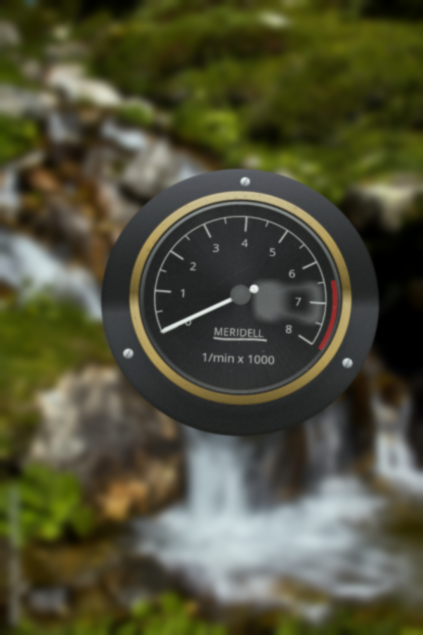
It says {"value": 0, "unit": "rpm"}
